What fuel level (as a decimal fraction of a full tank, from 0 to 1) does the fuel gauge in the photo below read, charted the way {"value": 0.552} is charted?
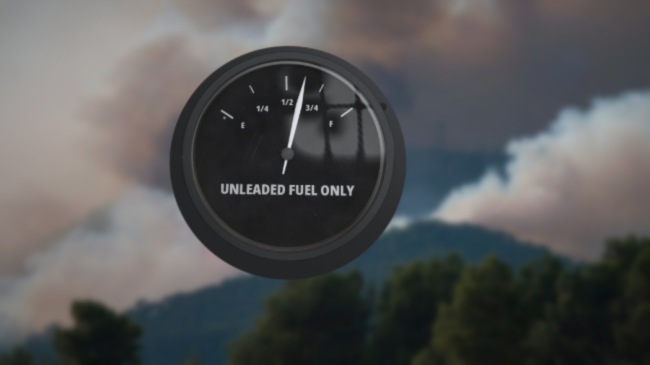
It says {"value": 0.625}
